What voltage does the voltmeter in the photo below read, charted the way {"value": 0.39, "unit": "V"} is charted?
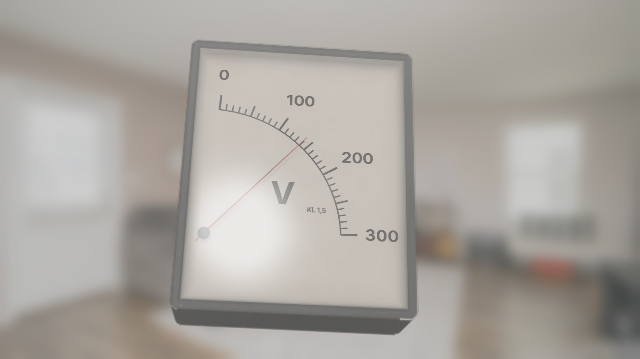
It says {"value": 140, "unit": "V"}
